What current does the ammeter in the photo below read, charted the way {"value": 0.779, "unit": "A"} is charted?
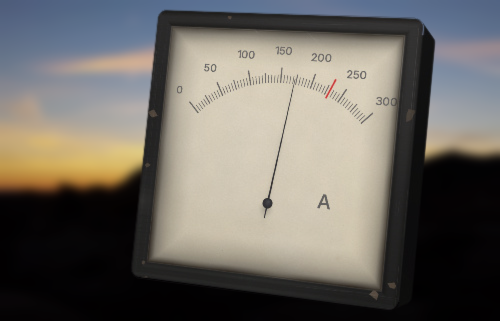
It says {"value": 175, "unit": "A"}
